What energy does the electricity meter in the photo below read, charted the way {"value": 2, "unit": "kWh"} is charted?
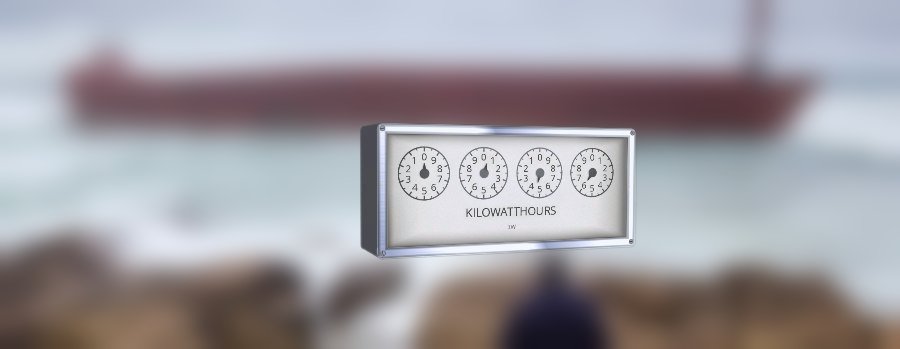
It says {"value": 46, "unit": "kWh"}
